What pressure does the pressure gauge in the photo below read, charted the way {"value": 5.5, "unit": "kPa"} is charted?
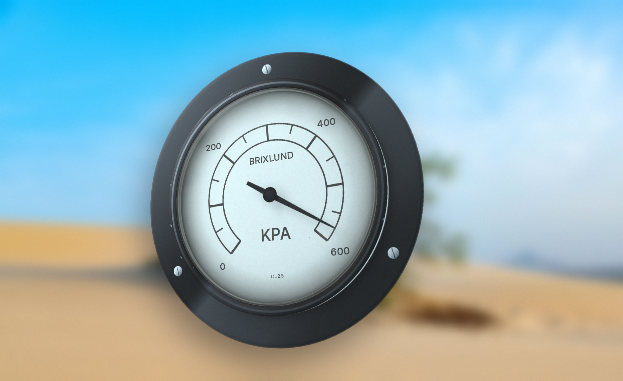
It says {"value": 575, "unit": "kPa"}
